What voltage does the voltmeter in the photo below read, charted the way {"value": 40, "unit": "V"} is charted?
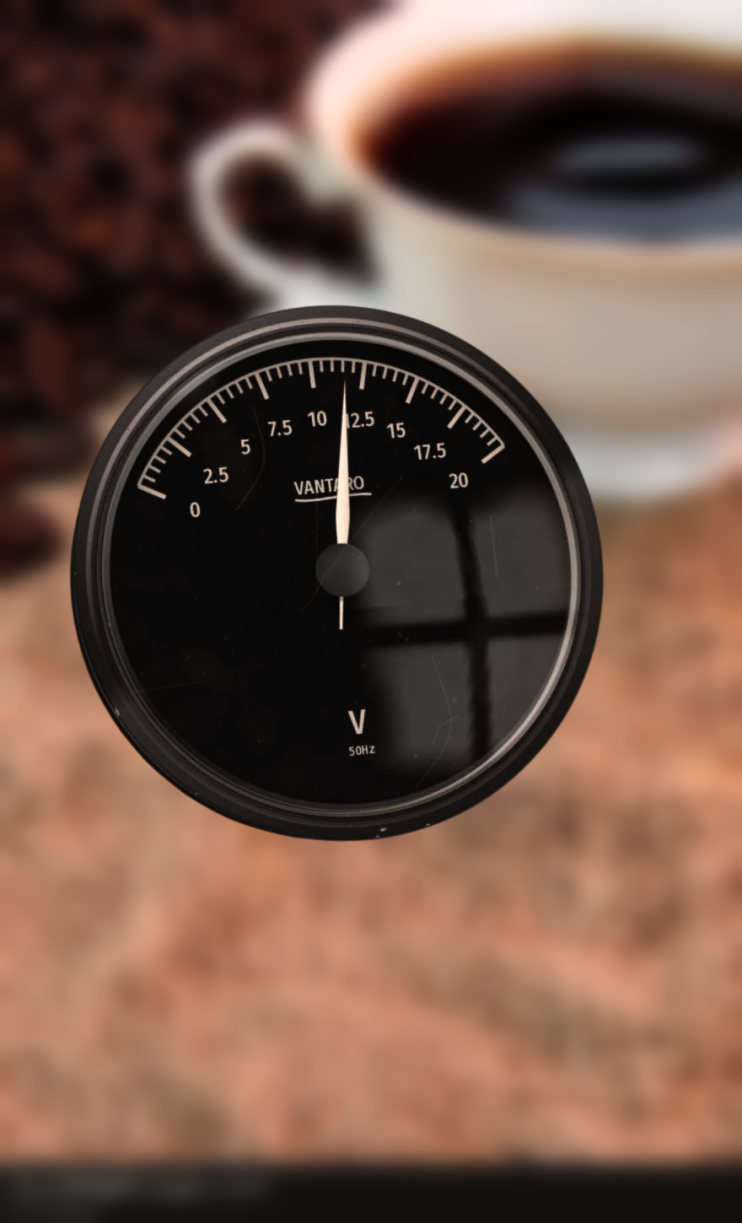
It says {"value": 11.5, "unit": "V"}
